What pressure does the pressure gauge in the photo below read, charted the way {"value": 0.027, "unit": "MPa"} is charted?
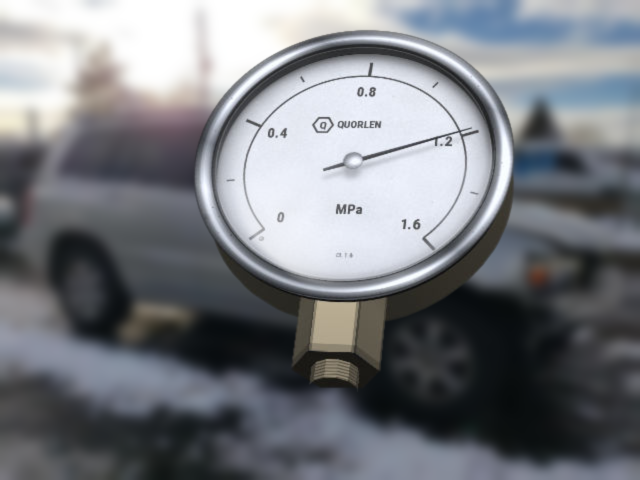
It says {"value": 1.2, "unit": "MPa"}
